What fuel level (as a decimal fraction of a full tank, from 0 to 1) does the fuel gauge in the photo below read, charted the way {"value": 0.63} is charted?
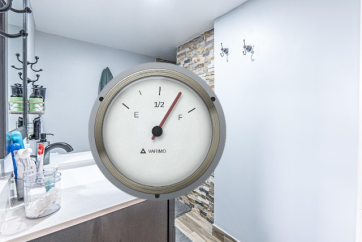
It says {"value": 0.75}
